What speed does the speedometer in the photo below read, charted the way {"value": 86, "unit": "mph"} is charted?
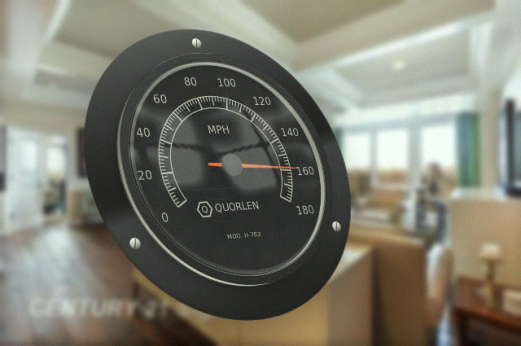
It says {"value": 160, "unit": "mph"}
